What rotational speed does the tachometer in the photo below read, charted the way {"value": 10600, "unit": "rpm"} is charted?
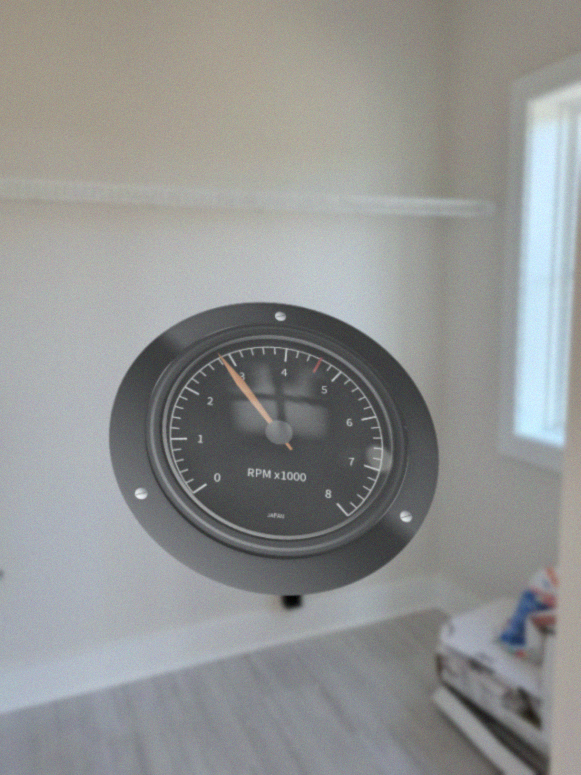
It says {"value": 2800, "unit": "rpm"}
